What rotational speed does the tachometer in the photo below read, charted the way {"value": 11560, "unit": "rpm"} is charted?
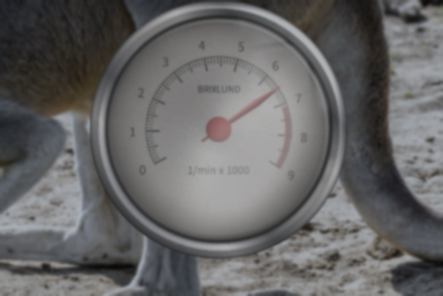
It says {"value": 6500, "unit": "rpm"}
